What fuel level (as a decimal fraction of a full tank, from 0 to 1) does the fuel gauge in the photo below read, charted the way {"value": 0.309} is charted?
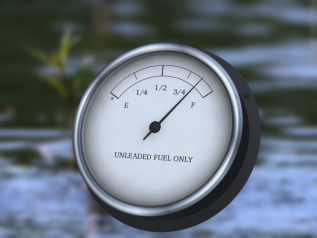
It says {"value": 0.875}
